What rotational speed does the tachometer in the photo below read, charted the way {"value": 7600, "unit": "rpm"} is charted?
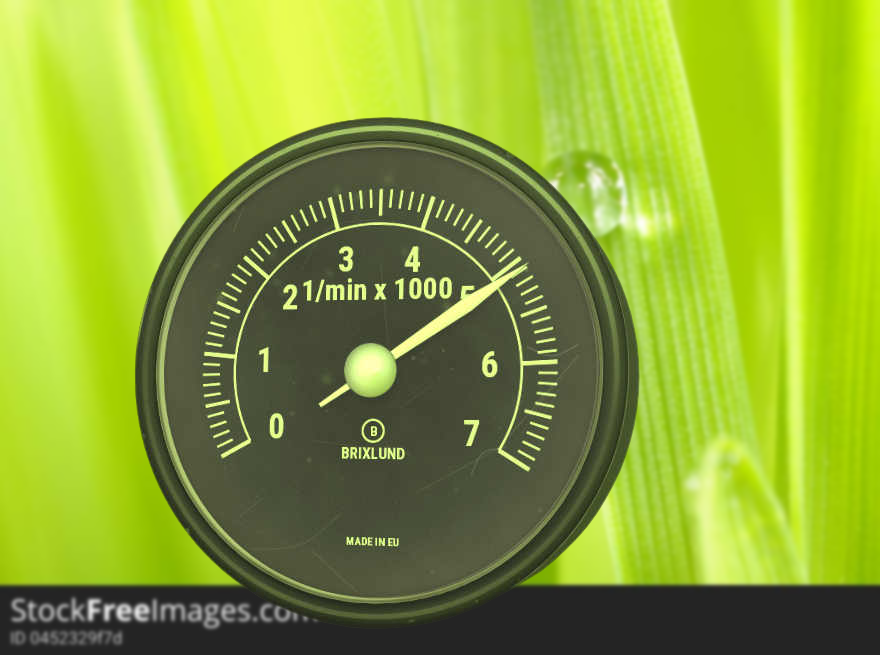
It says {"value": 5100, "unit": "rpm"}
